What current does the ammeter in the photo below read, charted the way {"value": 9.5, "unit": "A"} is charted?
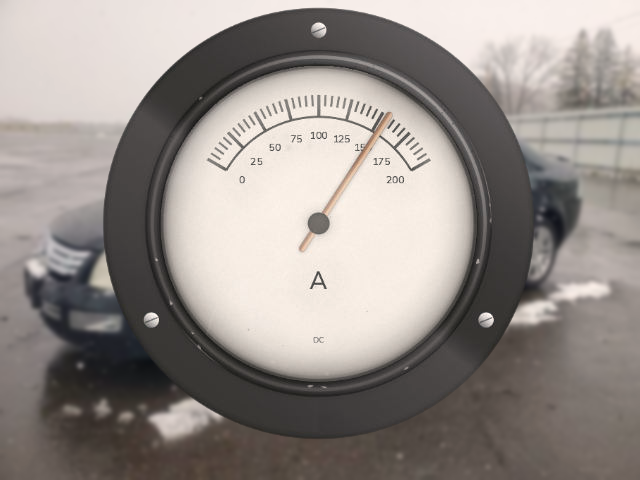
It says {"value": 155, "unit": "A"}
